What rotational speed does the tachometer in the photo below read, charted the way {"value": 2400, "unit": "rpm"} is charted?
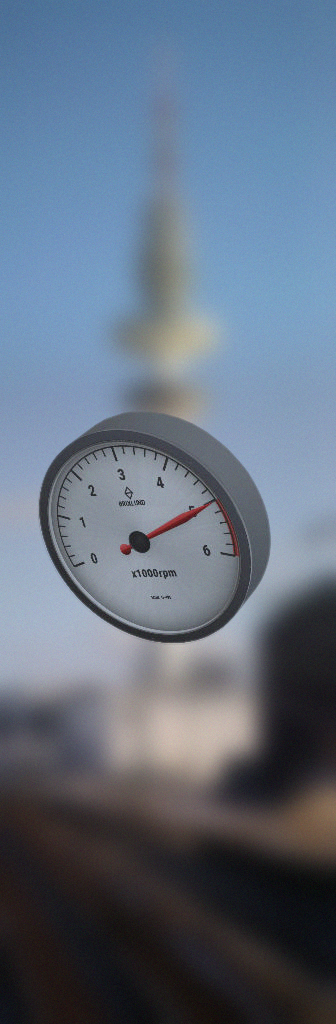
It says {"value": 5000, "unit": "rpm"}
